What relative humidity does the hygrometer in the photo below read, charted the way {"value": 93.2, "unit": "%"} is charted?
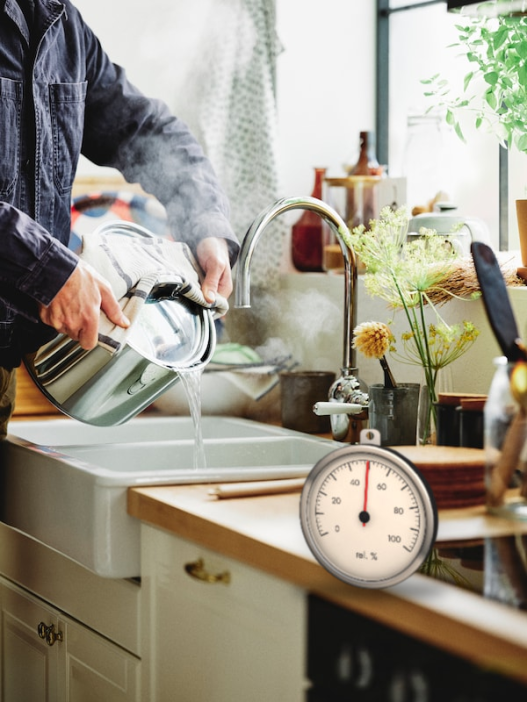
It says {"value": 50, "unit": "%"}
